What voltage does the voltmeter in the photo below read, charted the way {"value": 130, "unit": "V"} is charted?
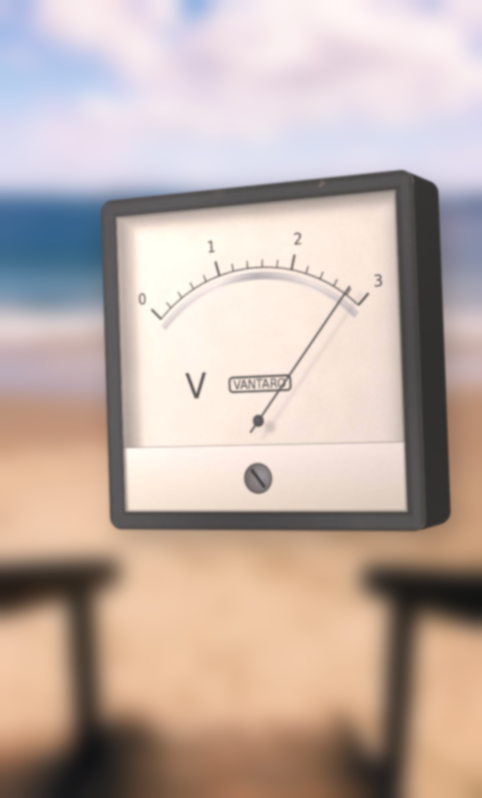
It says {"value": 2.8, "unit": "V"}
